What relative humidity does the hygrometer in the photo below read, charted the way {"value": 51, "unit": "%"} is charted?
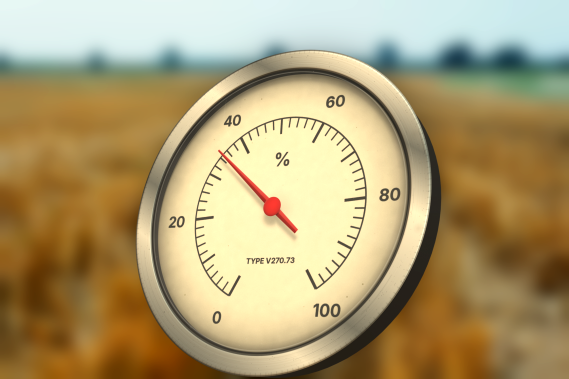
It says {"value": 35, "unit": "%"}
